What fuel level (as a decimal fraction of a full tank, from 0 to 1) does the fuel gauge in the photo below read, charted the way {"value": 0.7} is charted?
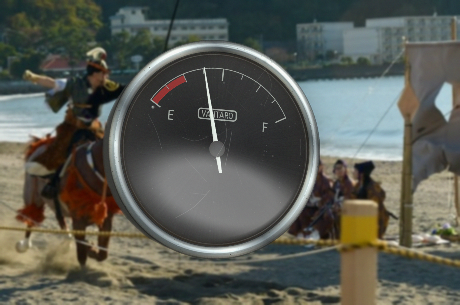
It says {"value": 0.375}
